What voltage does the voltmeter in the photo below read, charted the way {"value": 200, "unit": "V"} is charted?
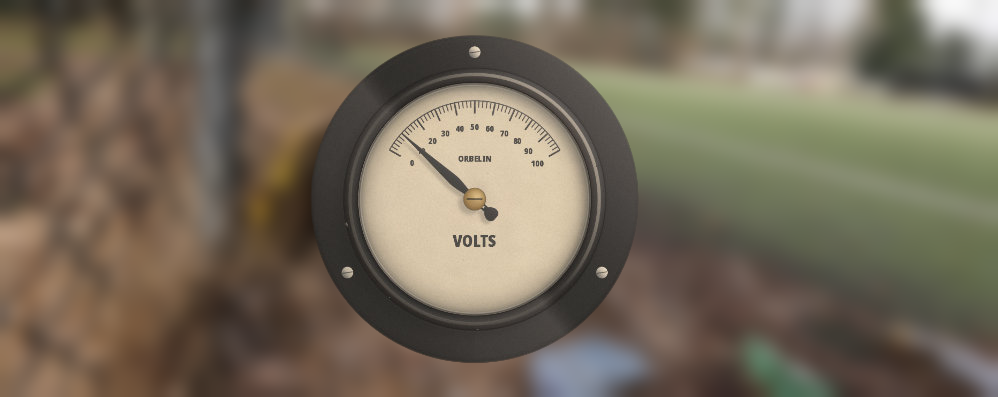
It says {"value": 10, "unit": "V"}
